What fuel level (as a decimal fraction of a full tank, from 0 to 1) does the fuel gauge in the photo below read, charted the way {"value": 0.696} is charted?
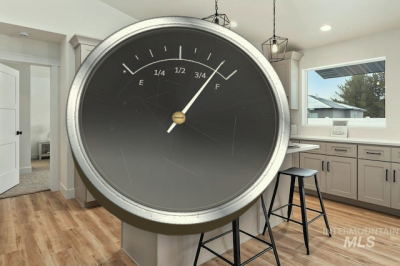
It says {"value": 0.875}
